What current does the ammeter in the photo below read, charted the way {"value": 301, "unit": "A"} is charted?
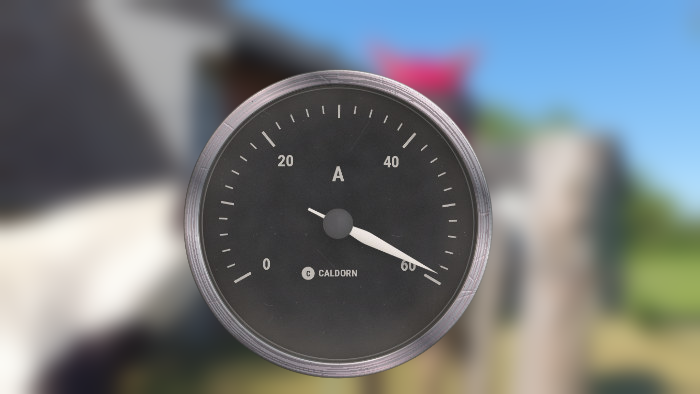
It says {"value": 59, "unit": "A"}
